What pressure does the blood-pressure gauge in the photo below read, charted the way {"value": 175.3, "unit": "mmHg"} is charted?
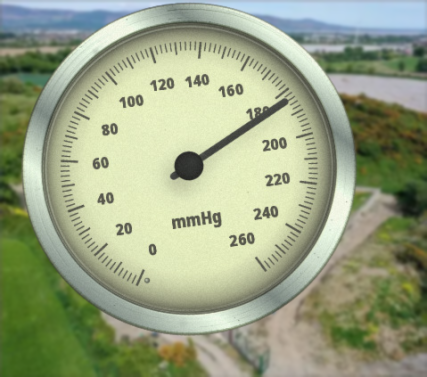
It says {"value": 184, "unit": "mmHg"}
